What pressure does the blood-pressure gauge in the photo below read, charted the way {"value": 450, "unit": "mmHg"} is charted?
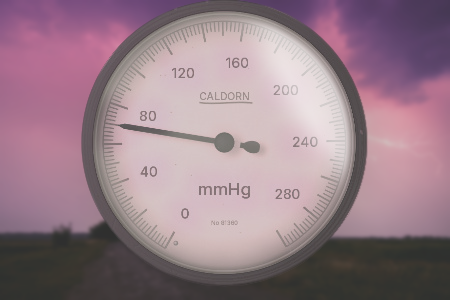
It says {"value": 70, "unit": "mmHg"}
